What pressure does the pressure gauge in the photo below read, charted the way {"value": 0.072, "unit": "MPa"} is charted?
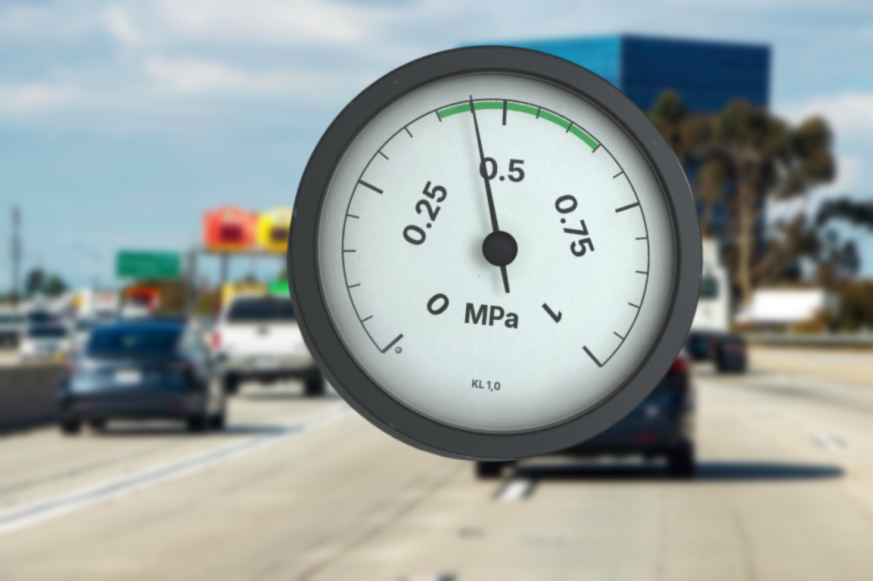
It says {"value": 0.45, "unit": "MPa"}
